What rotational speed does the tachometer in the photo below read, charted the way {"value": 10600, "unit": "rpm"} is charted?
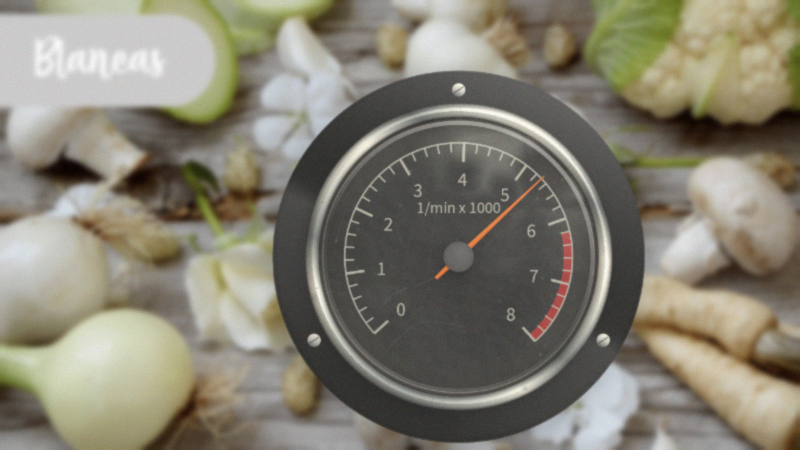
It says {"value": 5300, "unit": "rpm"}
